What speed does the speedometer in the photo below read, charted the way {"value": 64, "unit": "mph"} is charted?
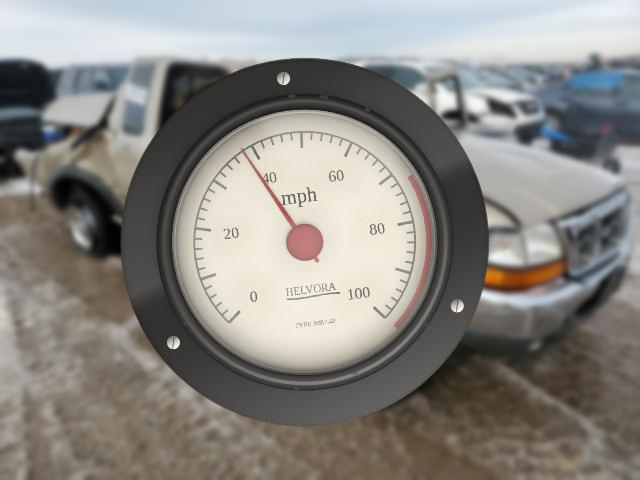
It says {"value": 38, "unit": "mph"}
